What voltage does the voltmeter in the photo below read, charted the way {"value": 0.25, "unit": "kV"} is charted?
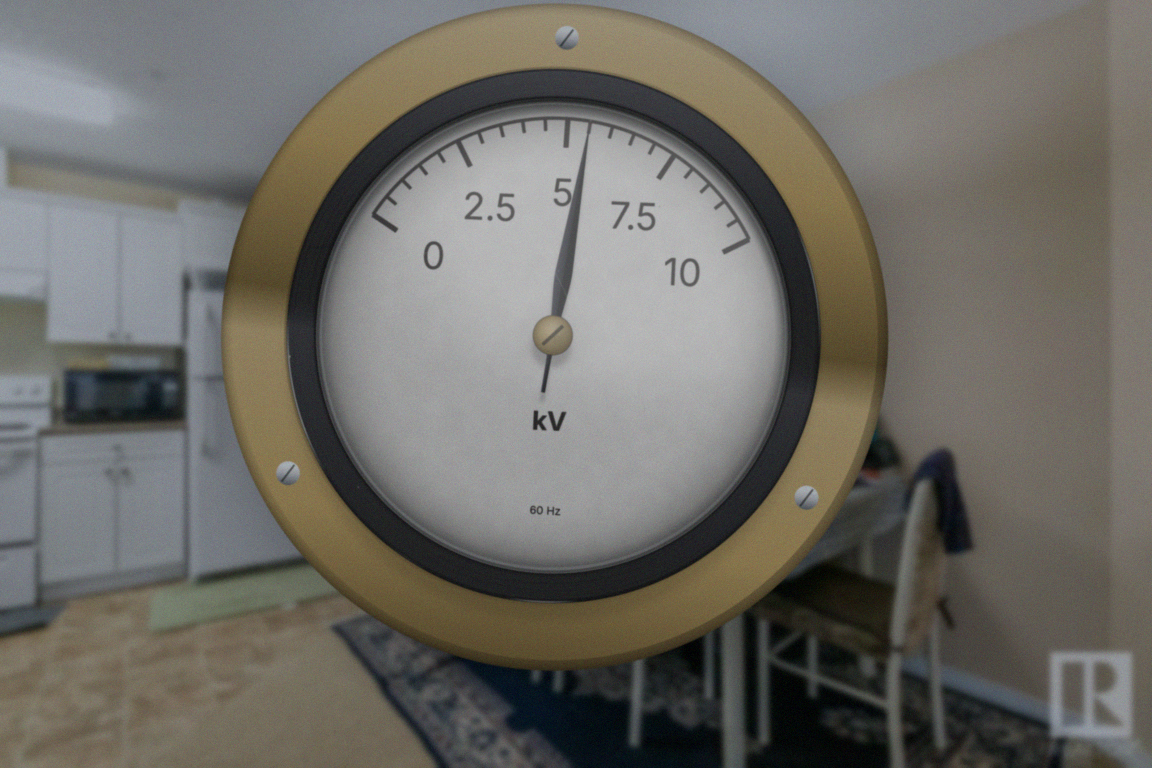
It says {"value": 5.5, "unit": "kV"}
